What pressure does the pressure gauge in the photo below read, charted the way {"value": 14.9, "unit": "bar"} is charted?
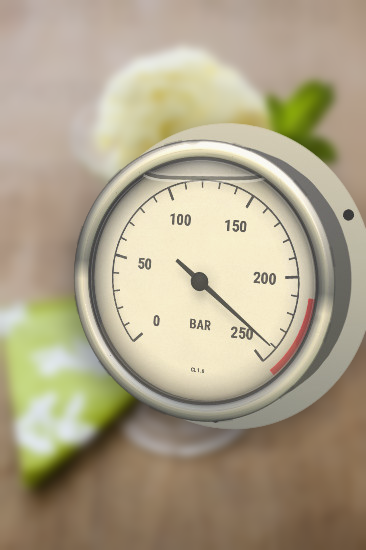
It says {"value": 240, "unit": "bar"}
